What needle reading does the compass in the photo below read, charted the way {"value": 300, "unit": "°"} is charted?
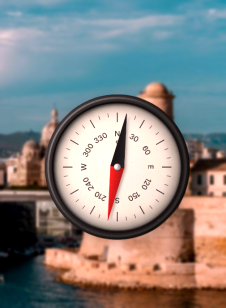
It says {"value": 190, "unit": "°"}
